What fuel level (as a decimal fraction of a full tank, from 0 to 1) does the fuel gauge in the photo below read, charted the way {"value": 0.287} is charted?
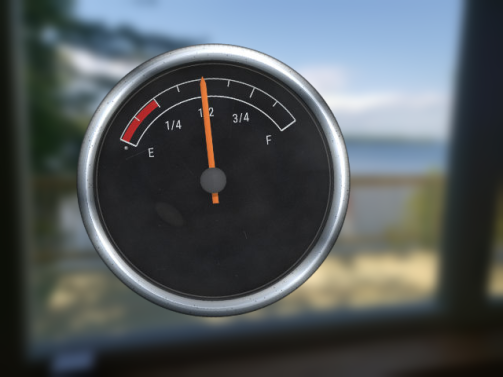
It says {"value": 0.5}
